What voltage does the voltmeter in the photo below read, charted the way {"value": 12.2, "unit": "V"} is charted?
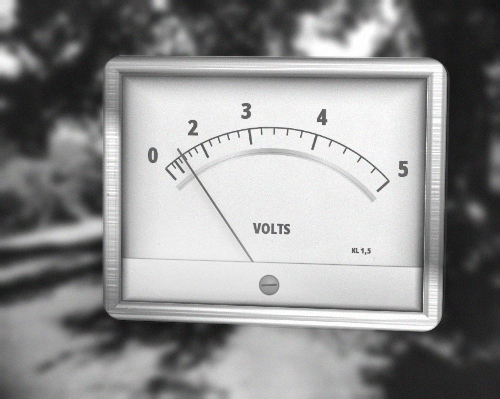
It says {"value": 1.4, "unit": "V"}
